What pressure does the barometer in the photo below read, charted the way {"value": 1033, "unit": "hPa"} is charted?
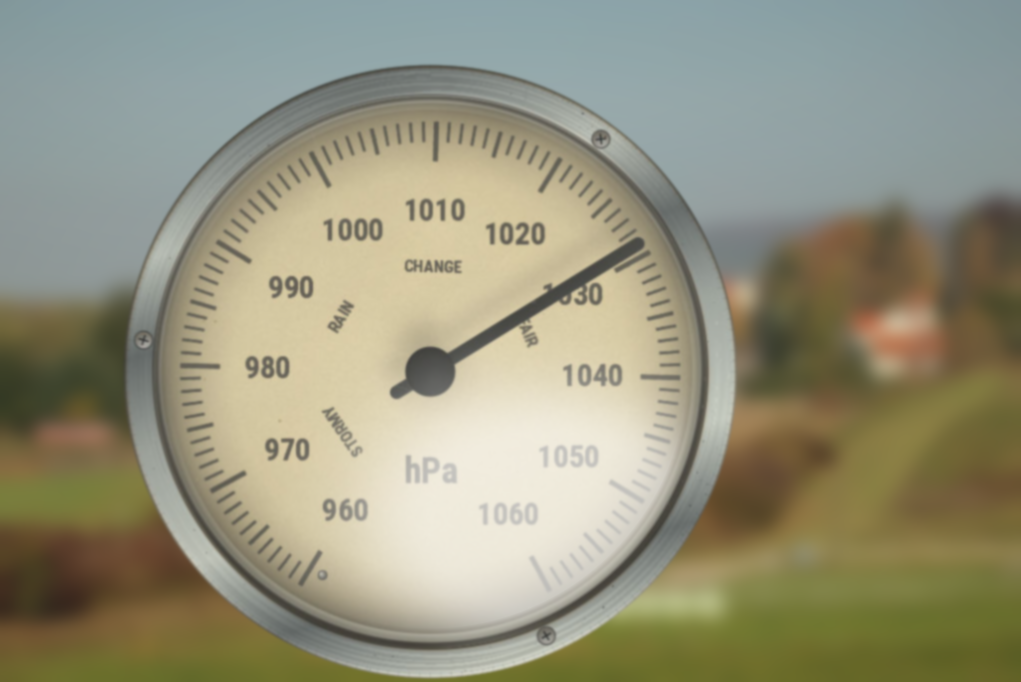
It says {"value": 1029, "unit": "hPa"}
